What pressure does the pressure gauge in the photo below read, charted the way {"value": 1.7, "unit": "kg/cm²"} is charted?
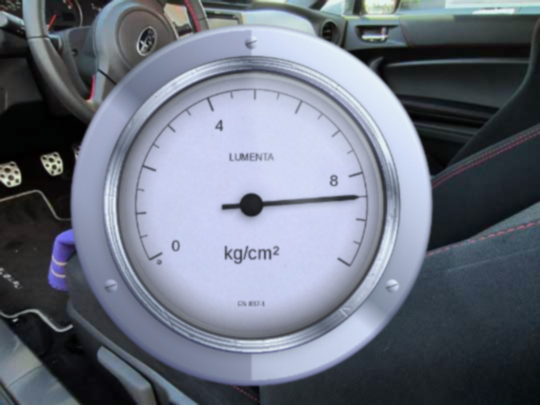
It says {"value": 8.5, "unit": "kg/cm²"}
